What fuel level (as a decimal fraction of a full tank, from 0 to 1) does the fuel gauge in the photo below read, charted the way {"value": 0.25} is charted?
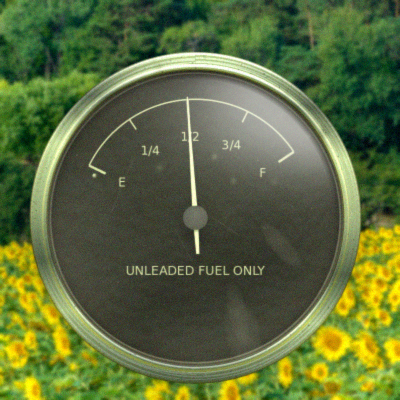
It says {"value": 0.5}
